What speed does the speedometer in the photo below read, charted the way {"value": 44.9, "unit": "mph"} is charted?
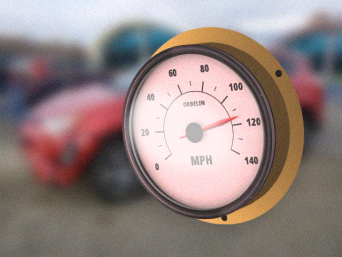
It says {"value": 115, "unit": "mph"}
